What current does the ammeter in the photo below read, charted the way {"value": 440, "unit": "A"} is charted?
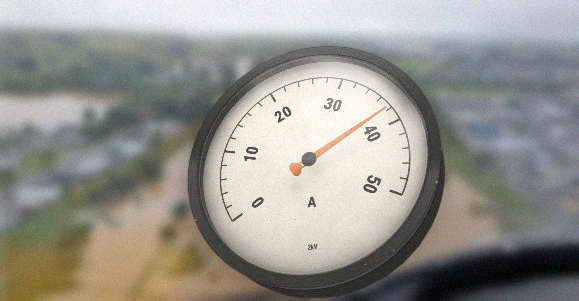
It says {"value": 38, "unit": "A"}
